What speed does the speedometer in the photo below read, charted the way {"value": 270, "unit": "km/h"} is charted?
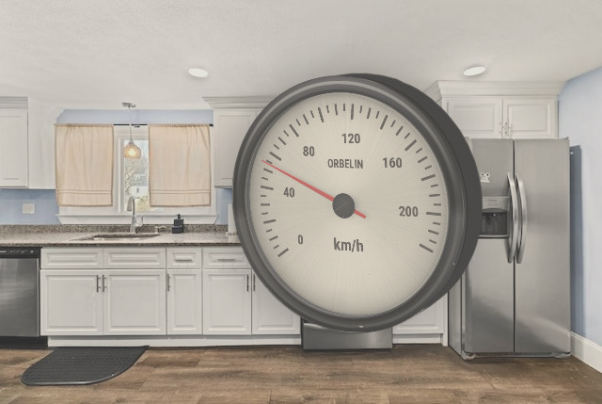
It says {"value": 55, "unit": "km/h"}
